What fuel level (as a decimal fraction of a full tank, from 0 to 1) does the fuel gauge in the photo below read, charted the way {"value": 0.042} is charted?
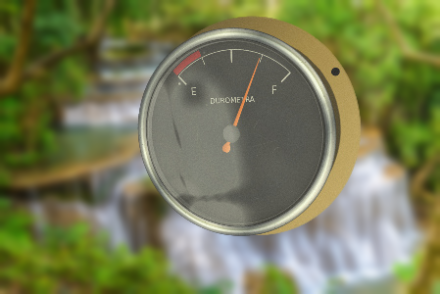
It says {"value": 0.75}
